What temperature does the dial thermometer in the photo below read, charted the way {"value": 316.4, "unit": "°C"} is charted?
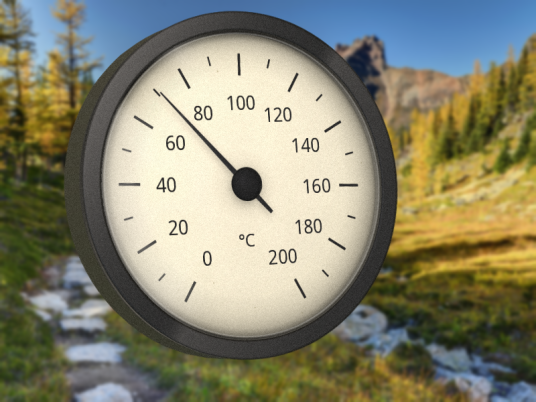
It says {"value": 70, "unit": "°C"}
